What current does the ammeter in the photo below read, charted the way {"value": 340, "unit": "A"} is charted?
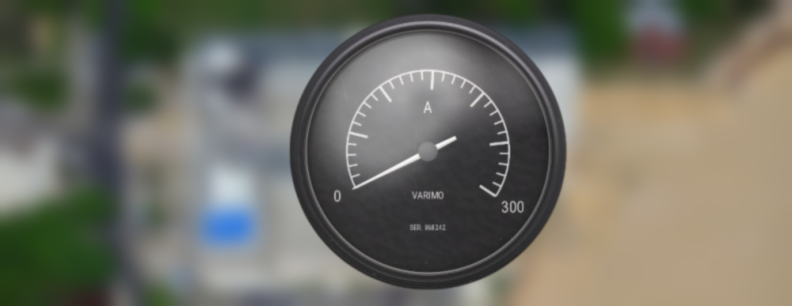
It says {"value": 0, "unit": "A"}
